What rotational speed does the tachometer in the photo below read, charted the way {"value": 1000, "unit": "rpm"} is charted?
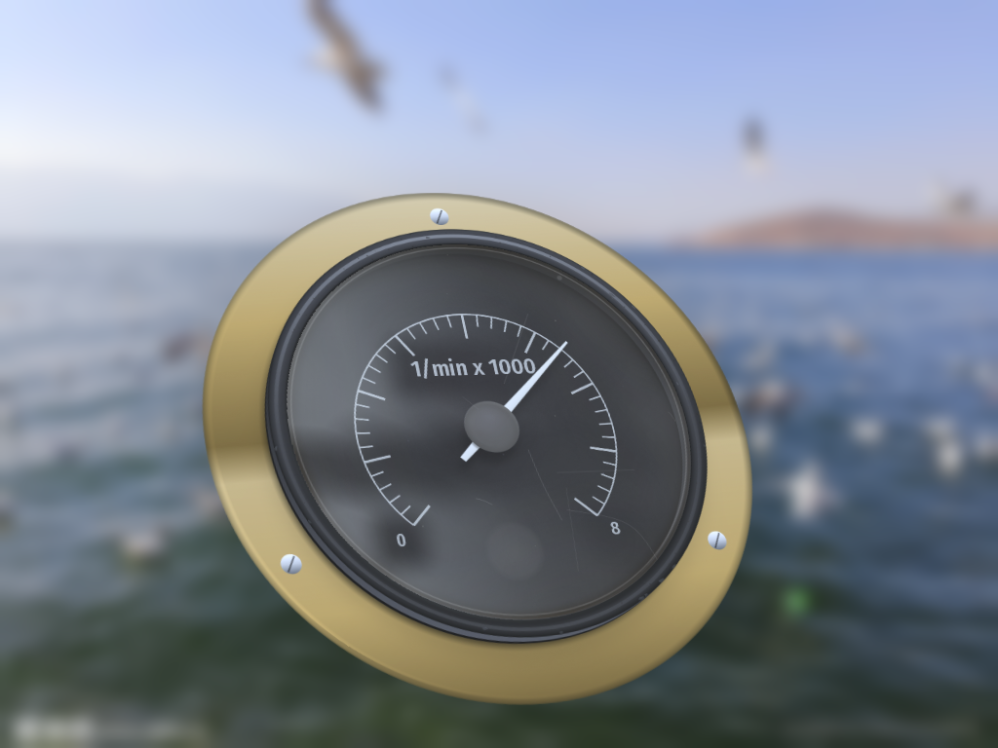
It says {"value": 5400, "unit": "rpm"}
